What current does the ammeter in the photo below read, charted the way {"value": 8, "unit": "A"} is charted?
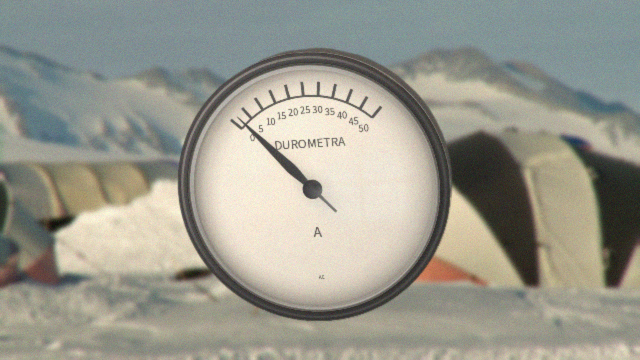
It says {"value": 2.5, "unit": "A"}
